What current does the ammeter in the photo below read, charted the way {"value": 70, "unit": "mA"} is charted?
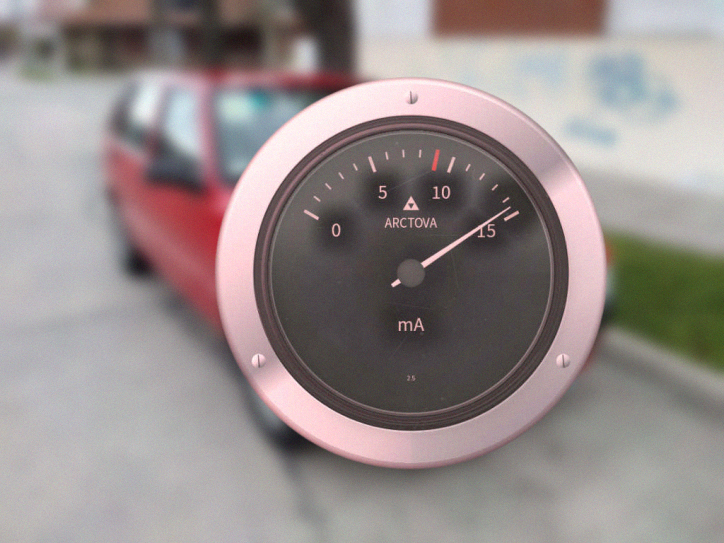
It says {"value": 14.5, "unit": "mA"}
